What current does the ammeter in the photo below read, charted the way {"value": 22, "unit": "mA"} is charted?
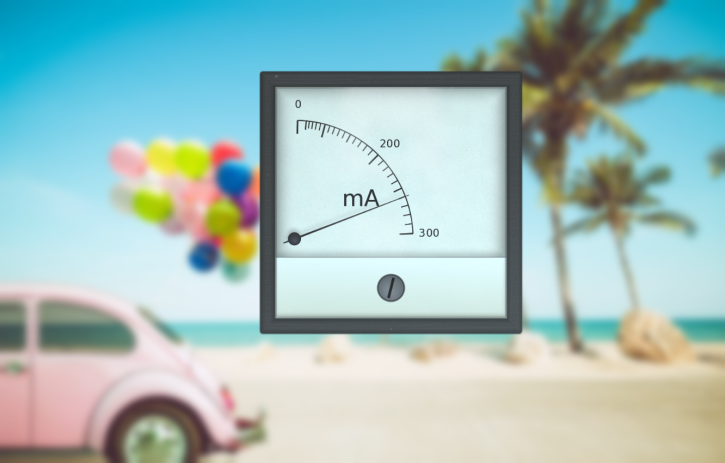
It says {"value": 260, "unit": "mA"}
